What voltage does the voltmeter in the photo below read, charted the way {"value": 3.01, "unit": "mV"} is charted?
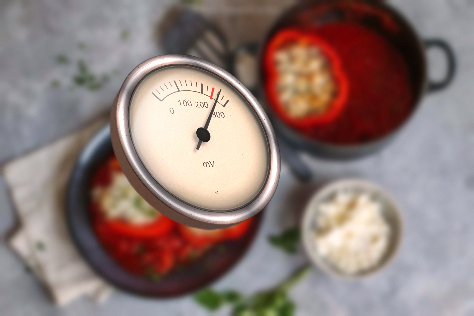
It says {"value": 260, "unit": "mV"}
